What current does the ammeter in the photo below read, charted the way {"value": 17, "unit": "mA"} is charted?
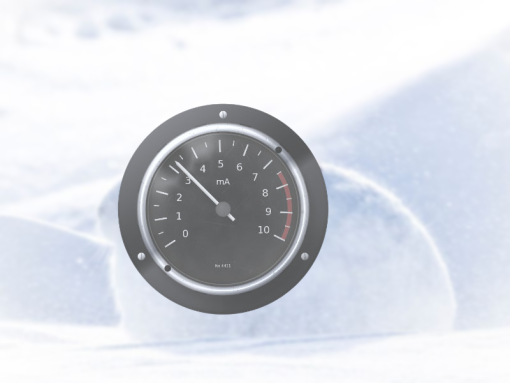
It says {"value": 3.25, "unit": "mA"}
